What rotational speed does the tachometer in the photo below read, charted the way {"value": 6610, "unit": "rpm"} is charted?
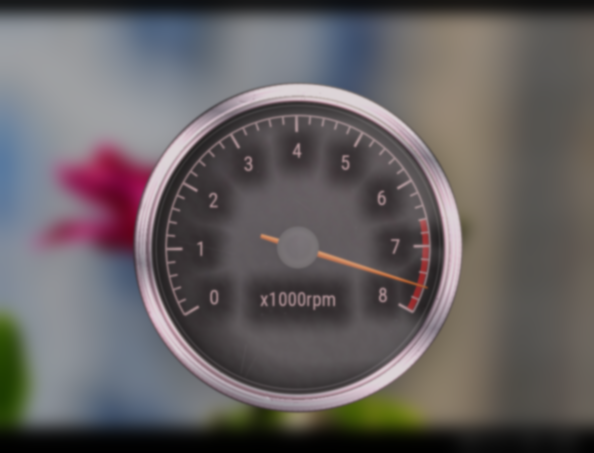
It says {"value": 7600, "unit": "rpm"}
